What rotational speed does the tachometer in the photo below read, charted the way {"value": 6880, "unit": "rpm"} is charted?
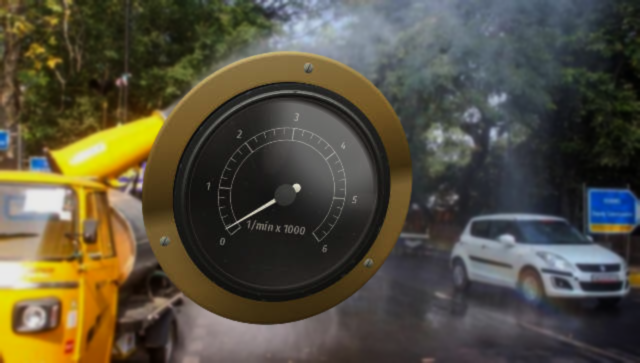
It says {"value": 200, "unit": "rpm"}
